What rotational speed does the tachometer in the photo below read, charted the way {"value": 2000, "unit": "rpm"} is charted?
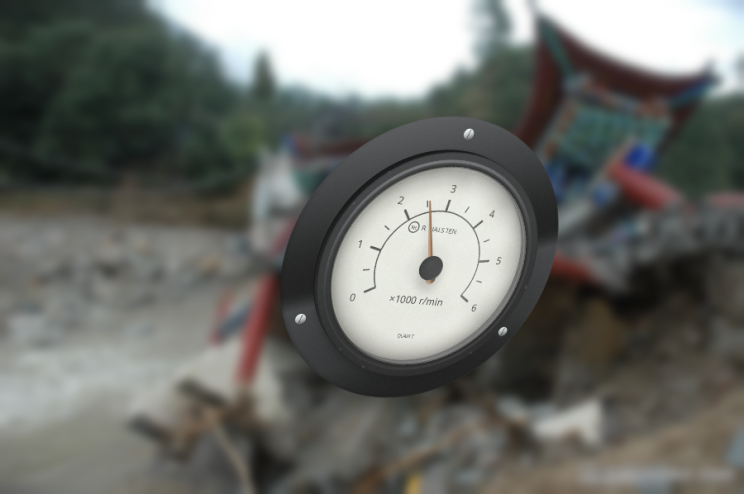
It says {"value": 2500, "unit": "rpm"}
